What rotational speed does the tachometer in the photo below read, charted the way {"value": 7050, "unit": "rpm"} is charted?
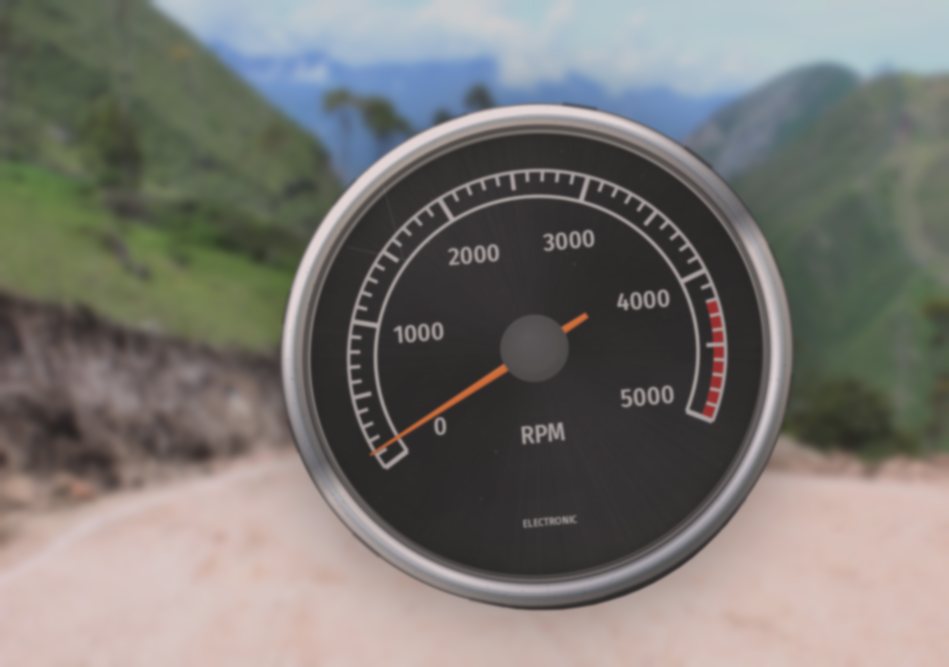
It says {"value": 100, "unit": "rpm"}
